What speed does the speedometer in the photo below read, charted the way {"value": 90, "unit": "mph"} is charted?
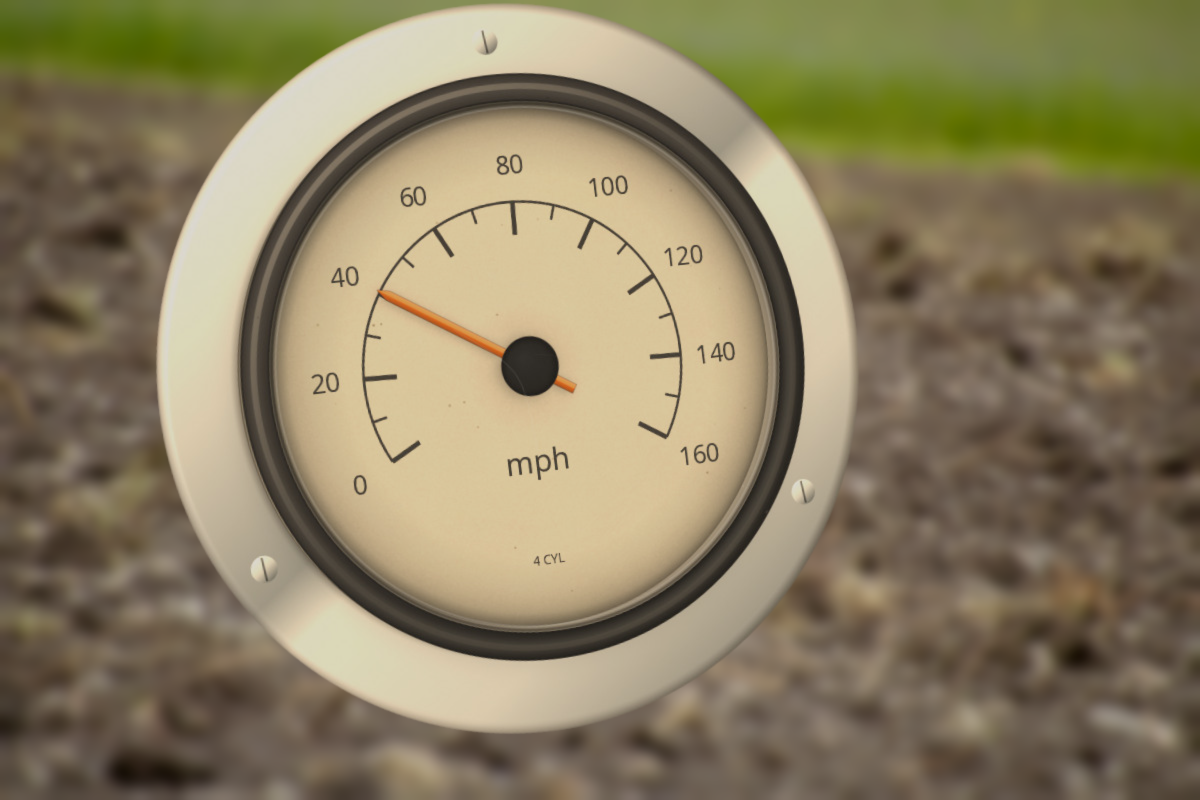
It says {"value": 40, "unit": "mph"}
